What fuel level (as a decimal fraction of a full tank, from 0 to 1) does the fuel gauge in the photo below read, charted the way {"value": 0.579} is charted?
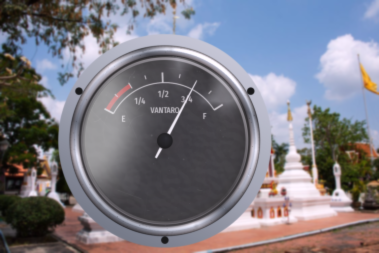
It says {"value": 0.75}
